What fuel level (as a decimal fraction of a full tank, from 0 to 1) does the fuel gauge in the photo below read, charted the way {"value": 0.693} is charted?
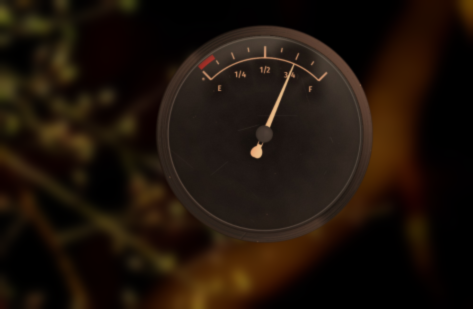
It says {"value": 0.75}
